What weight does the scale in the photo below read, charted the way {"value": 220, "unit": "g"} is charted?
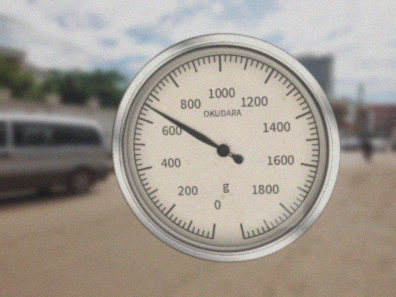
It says {"value": 660, "unit": "g"}
